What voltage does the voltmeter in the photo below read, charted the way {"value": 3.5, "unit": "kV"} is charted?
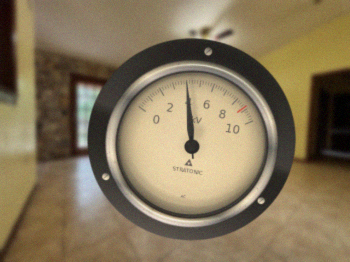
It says {"value": 4, "unit": "kV"}
